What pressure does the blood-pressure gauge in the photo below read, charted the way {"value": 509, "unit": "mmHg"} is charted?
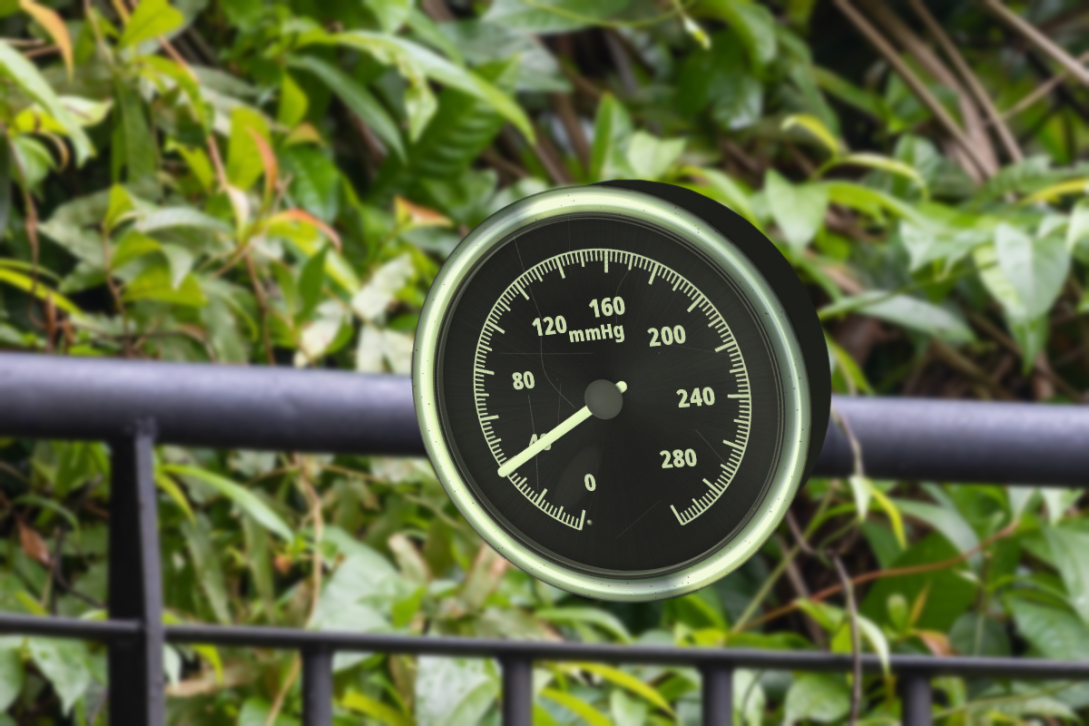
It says {"value": 38, "unit": "mmHg"}
